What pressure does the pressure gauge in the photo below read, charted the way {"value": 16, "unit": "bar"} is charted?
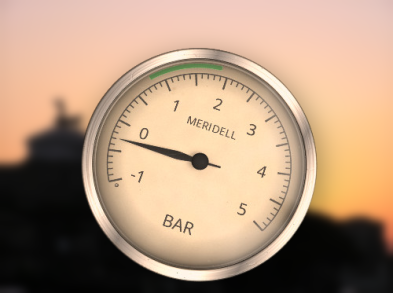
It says {"value": -0.3, "unit": "bar"}
